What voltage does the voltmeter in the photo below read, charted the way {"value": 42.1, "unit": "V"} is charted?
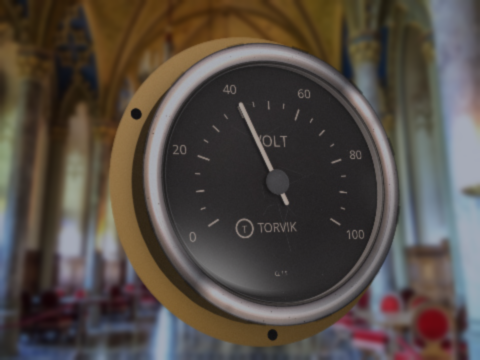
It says {"value": 40, "unit": "V"}
